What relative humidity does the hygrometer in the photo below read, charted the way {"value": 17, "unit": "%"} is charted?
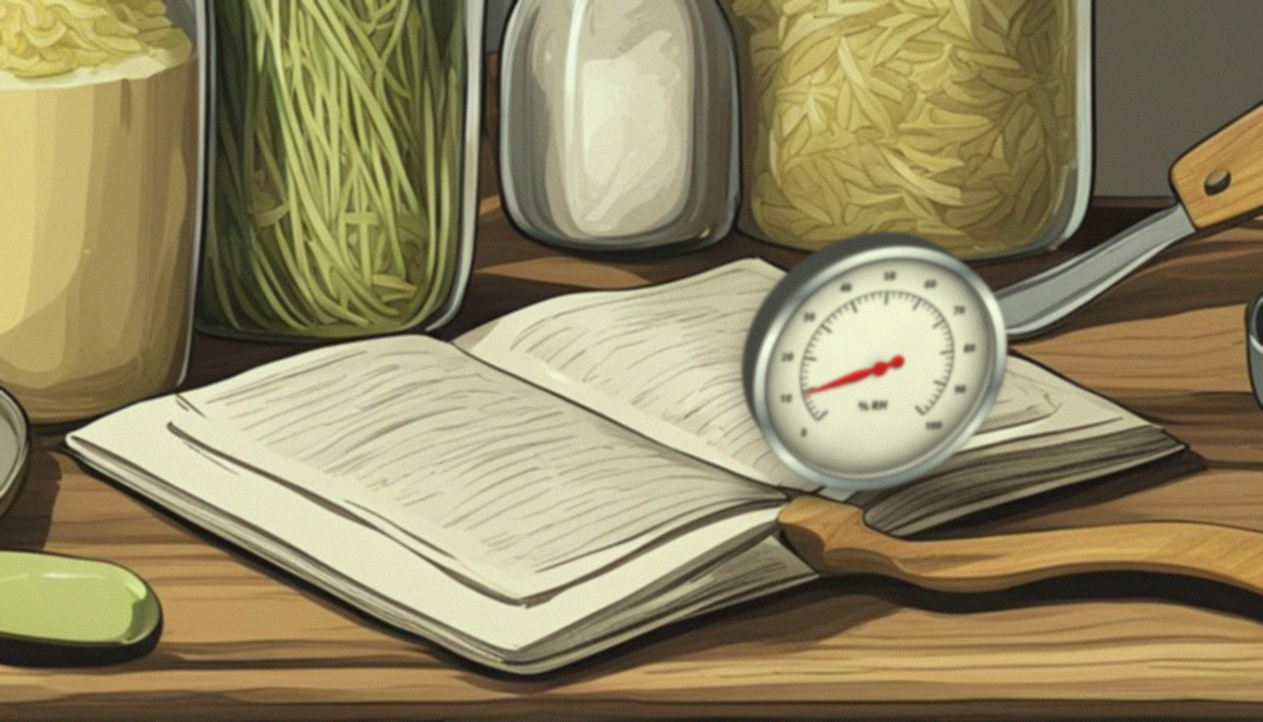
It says {"value": 10, "unit": "%"}
